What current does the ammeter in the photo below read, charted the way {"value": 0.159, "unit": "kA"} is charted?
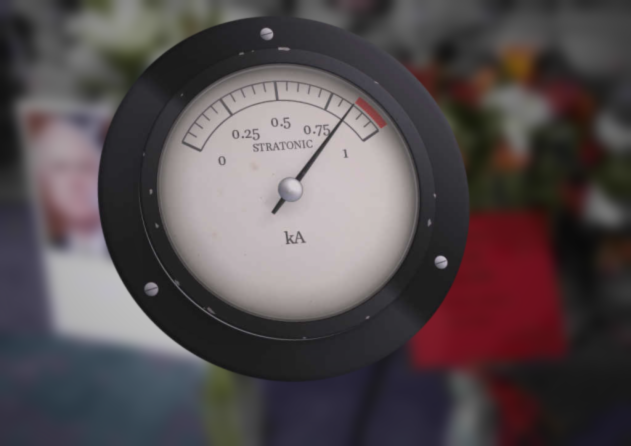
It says {"value": 0.85, "unit": "kA"}
